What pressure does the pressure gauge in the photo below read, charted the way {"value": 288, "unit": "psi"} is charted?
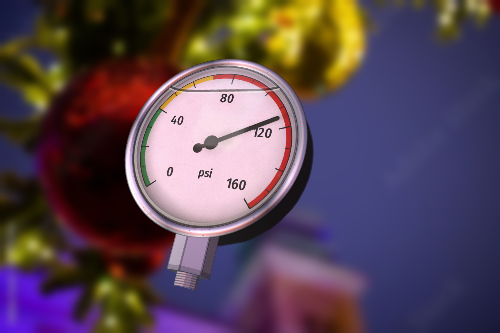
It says {"value": 115, "unit": "psi"}
